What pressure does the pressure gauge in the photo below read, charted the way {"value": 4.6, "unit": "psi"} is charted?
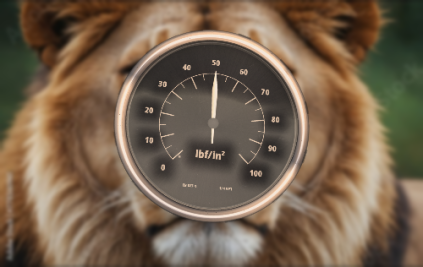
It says {"value": 50, "unit": "psi"}
